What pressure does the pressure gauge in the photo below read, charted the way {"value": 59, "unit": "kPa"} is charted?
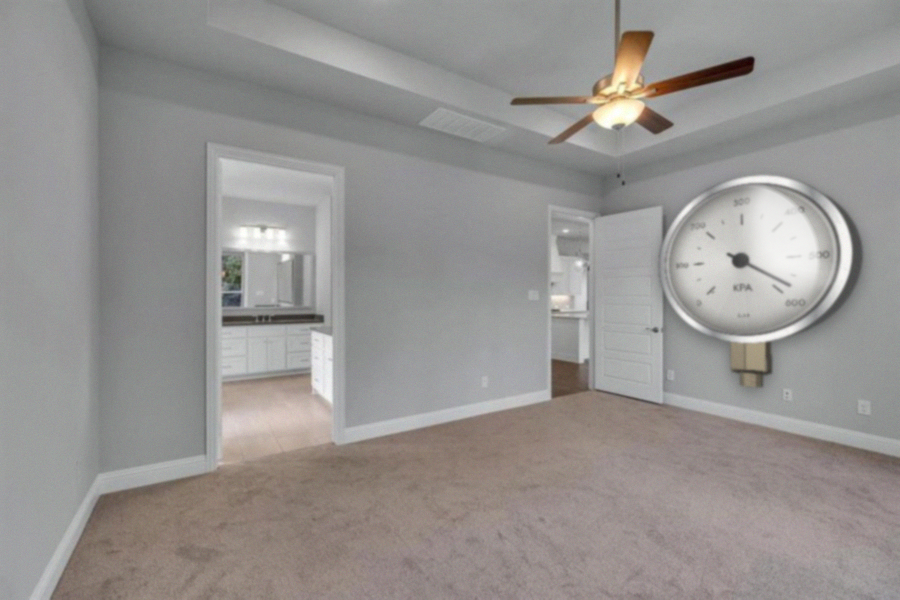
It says {"value": 575, "unit": "kPa"}
